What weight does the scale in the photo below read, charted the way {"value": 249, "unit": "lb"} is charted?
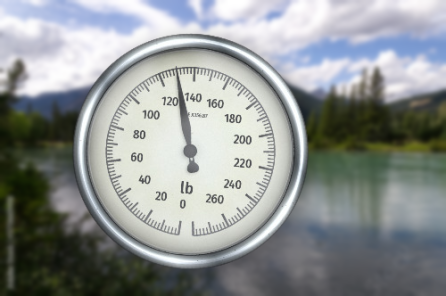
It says {"value": 130, "unit": "lb"}
